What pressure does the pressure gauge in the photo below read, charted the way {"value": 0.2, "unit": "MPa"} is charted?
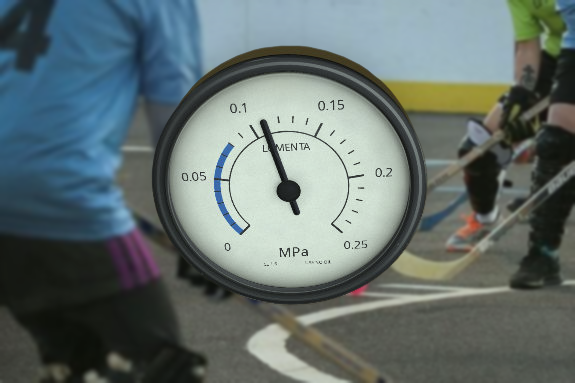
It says {"value": 0.11, "unit": "MPa"}
